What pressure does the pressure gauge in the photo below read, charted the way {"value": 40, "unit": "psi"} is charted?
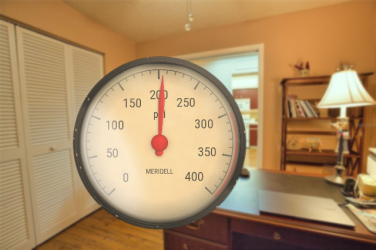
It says {"value": 205, "unit": "psi"}
